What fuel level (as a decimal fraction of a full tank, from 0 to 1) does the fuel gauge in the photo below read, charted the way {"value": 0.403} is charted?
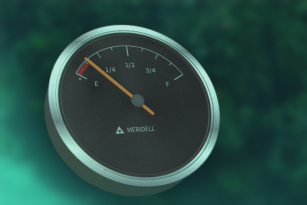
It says {"value": 0.125}
